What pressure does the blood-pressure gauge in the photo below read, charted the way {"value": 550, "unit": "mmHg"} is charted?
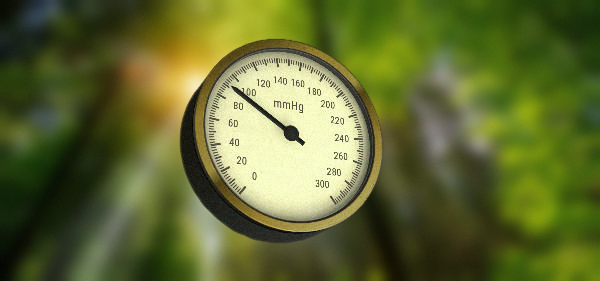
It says {"value": 90, "unit": "mmHg"}
